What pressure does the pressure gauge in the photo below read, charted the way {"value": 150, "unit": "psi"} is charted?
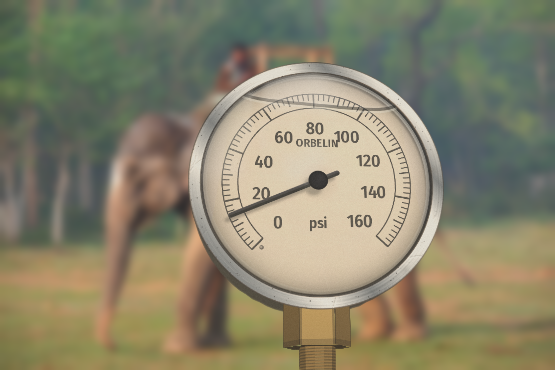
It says {"value": 14, "unit": "psi"}
